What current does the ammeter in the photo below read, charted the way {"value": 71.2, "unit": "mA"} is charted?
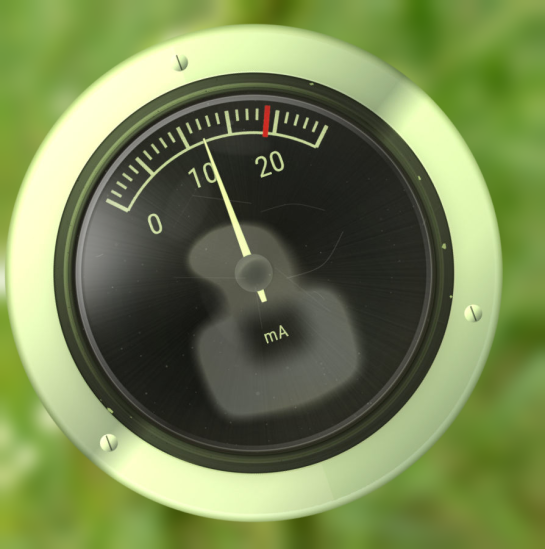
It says {"value": 12, "unit": "mA"}
